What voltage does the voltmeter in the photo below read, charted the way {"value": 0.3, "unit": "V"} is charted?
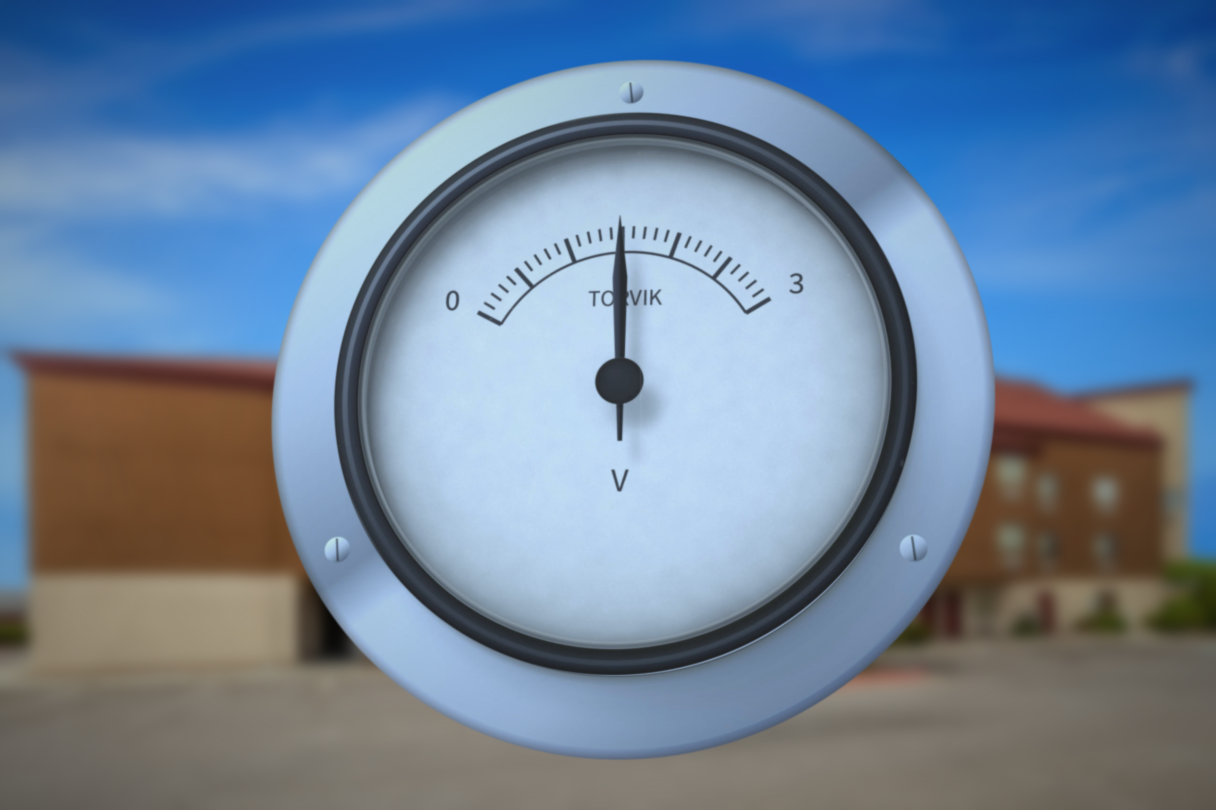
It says {"value": 1.5, "unit": "V"}
